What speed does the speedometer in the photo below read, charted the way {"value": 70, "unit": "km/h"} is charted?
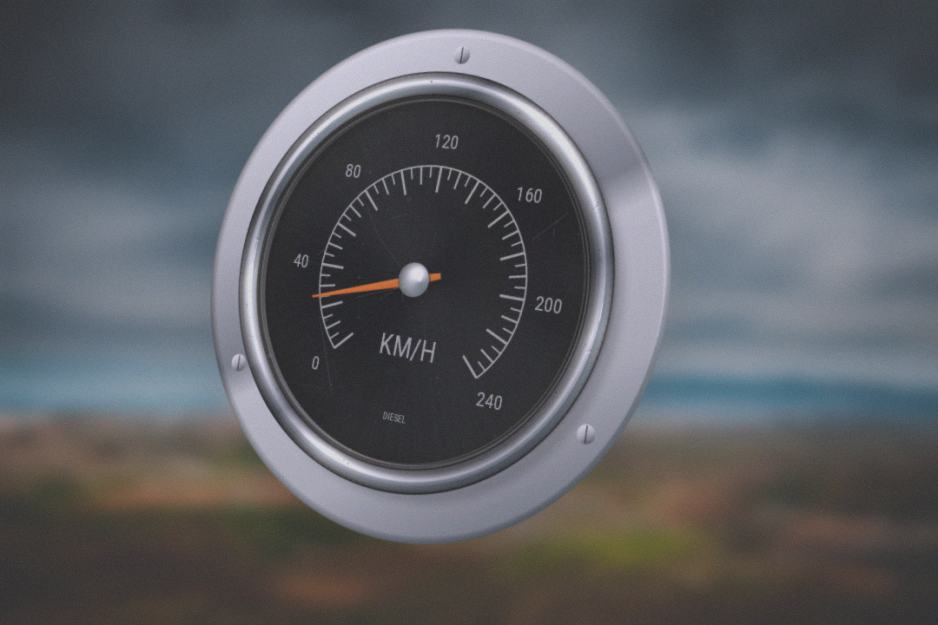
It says {"value": 25, "unit": "km/h"}
